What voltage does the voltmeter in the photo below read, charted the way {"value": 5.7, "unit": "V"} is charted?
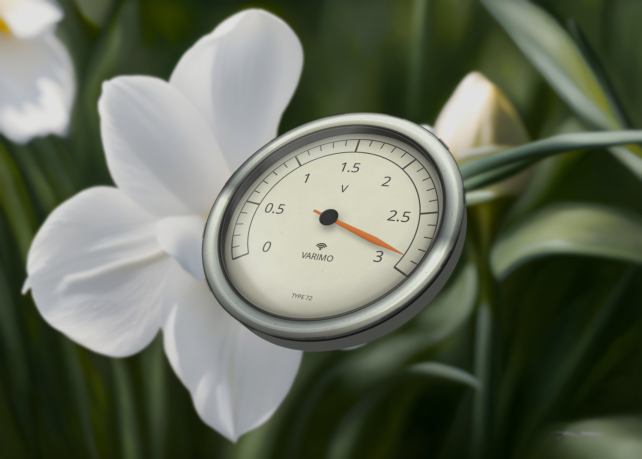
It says {"value": 2.9, "unit": "V"}
